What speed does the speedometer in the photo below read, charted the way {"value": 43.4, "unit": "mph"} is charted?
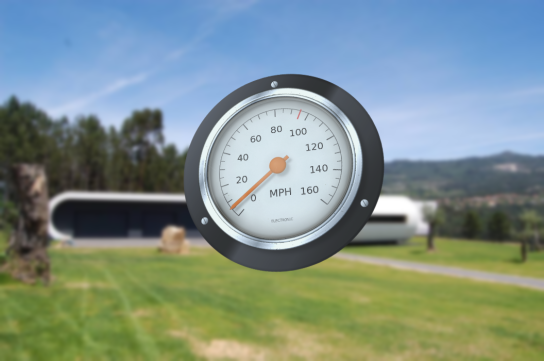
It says {"value": 5, "unit": "mph"}
